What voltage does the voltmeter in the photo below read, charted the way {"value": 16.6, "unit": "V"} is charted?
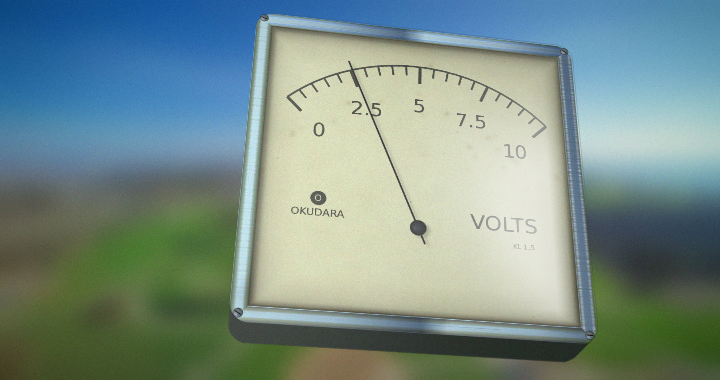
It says {"value": 2.5, "unit": "V"}
